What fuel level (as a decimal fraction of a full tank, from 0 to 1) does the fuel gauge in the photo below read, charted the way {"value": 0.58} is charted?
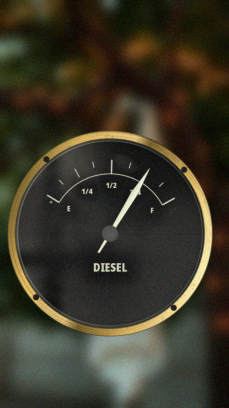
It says {"value": 0.75}
